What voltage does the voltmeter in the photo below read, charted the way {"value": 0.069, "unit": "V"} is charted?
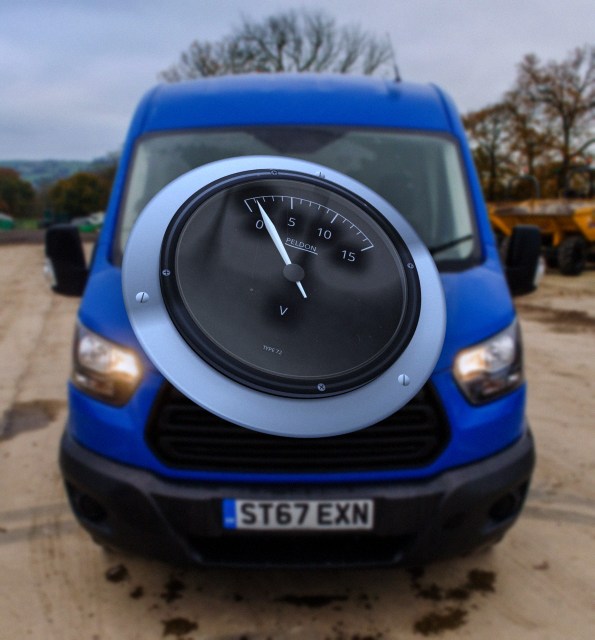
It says {"value": 1, "unit": "V"}
